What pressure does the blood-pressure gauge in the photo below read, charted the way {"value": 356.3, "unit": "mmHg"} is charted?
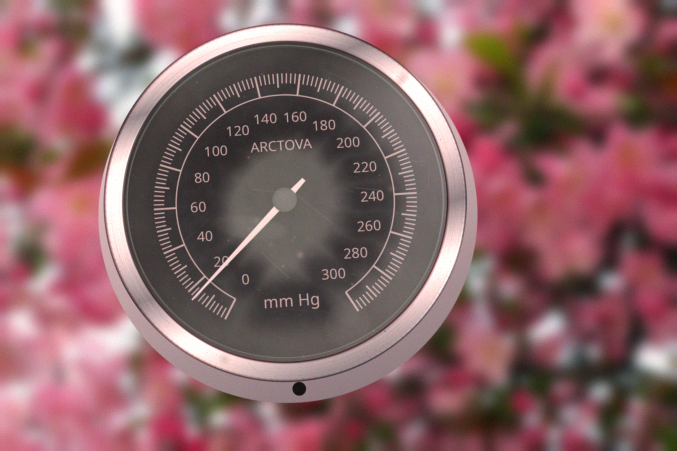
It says {"value": 16, "unit": "mmHg"}
